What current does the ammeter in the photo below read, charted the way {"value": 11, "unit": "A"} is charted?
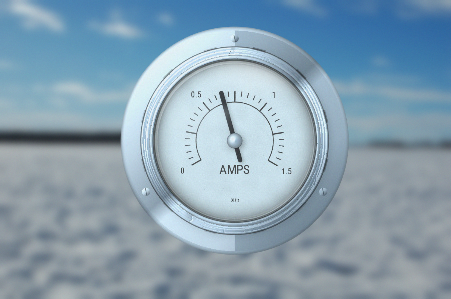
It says {"value": 0.65, "unit": "A"}
